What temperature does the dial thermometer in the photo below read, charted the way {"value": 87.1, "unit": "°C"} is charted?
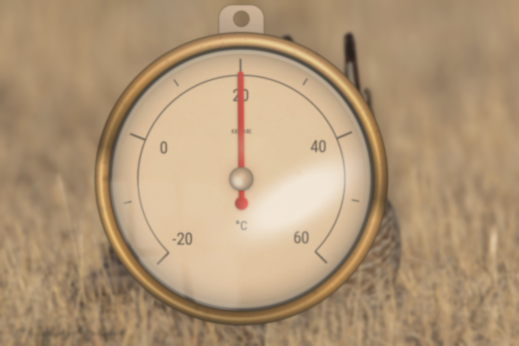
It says {"value": 20, "unit": "°C"}
